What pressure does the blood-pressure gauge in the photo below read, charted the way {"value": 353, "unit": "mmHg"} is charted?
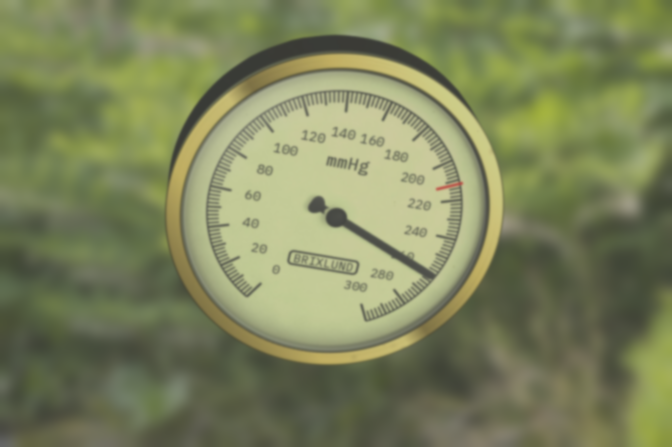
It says {"value": 260, "unit": "mmHg"}
